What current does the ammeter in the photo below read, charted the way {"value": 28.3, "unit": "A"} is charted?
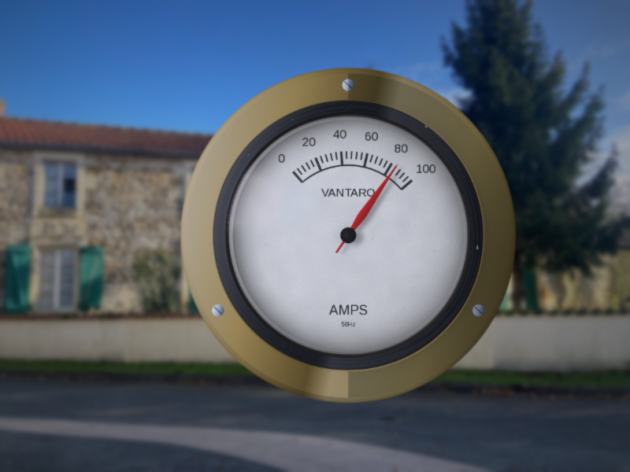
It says {"value": 84, "unit": "A"}
